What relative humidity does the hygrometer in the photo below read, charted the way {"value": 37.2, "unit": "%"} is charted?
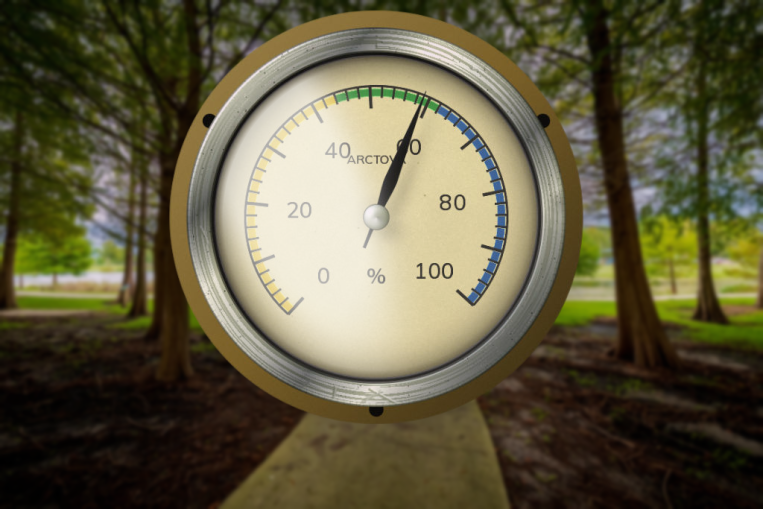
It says {"value": 59, "unit": "%"}
